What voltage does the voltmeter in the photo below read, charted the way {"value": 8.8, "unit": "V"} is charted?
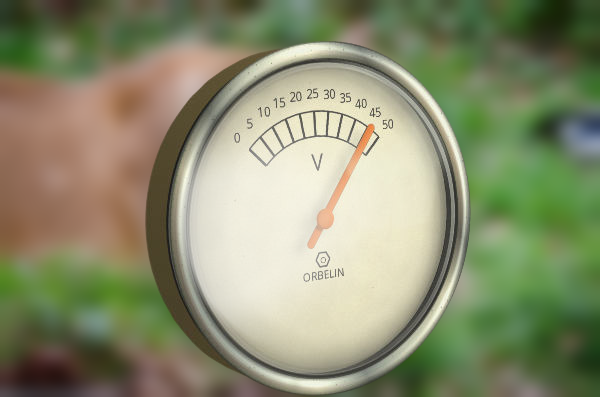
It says {"value": 45, "unit": "V"}
